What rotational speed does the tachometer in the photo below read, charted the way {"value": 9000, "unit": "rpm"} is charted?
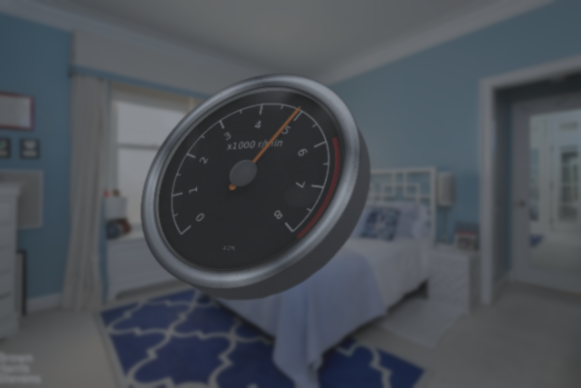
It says {"value": 5000, "unit": "rpm"}
